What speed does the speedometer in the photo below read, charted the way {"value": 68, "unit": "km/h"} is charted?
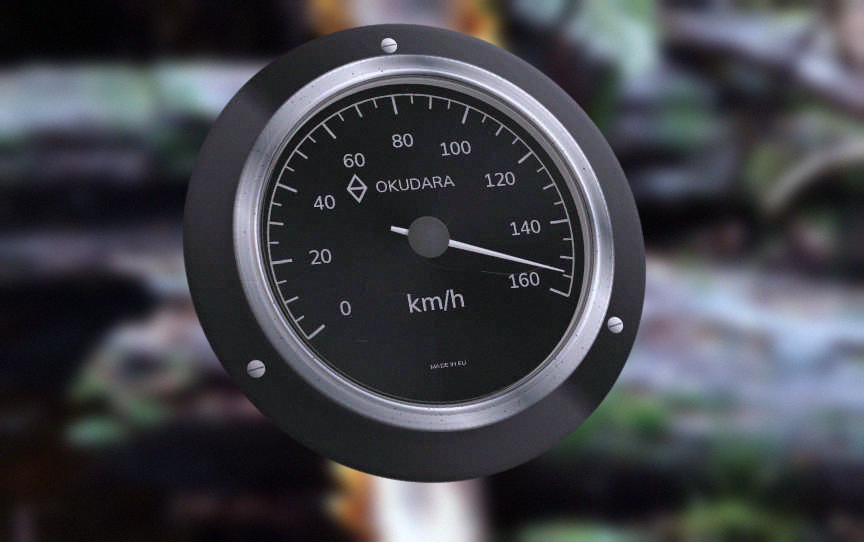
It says {"value": 155, "unit": "km/h"}
